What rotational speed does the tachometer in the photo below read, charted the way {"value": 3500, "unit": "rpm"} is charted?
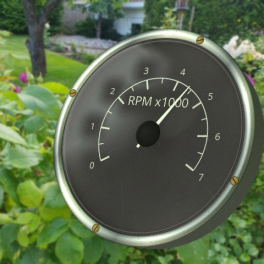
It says {"value": 4500, "unit": "rpm"}
